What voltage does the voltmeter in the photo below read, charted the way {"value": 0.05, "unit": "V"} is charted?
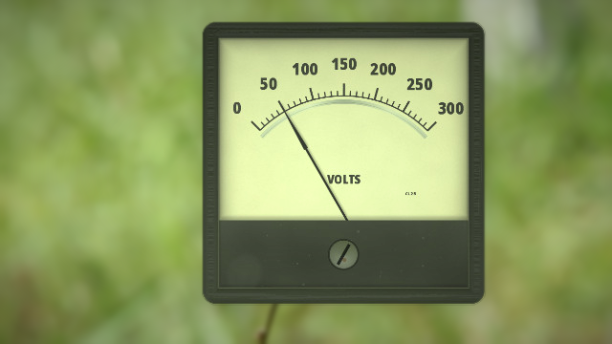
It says {"value": 50, "unit": "V"}
